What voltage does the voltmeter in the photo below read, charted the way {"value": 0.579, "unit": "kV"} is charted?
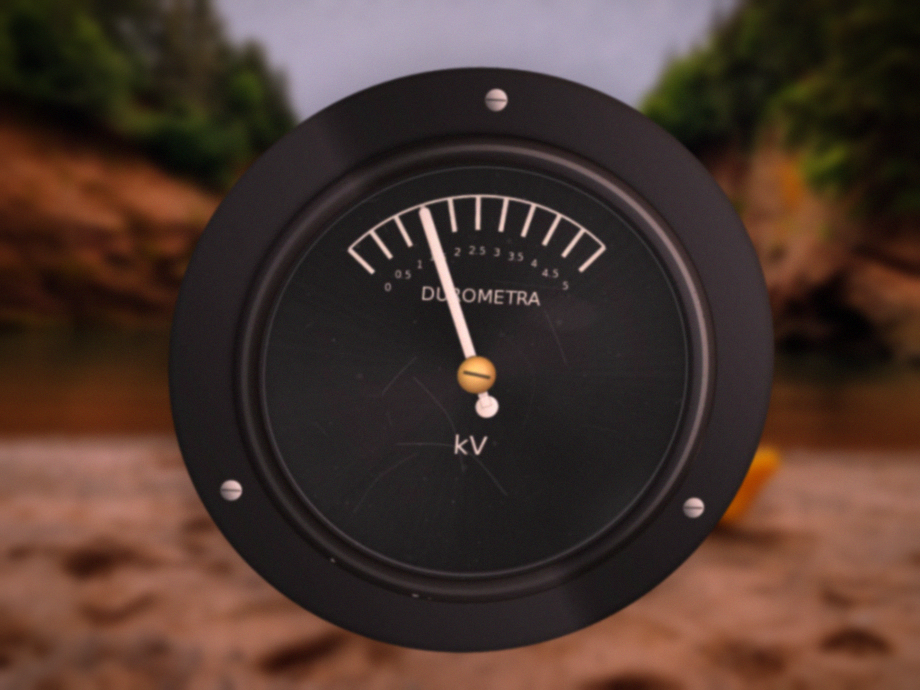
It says {"value": 1.5, "unit": "kV"}
